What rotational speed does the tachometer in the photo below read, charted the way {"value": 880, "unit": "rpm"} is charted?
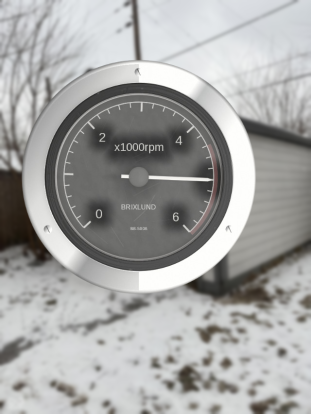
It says {"value": 5000, "unit": "rpm"}
